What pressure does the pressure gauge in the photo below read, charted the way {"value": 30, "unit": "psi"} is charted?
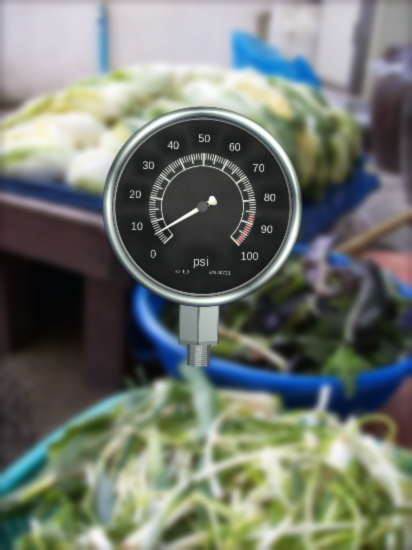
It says {"value": 5, "unit": "psi"}
